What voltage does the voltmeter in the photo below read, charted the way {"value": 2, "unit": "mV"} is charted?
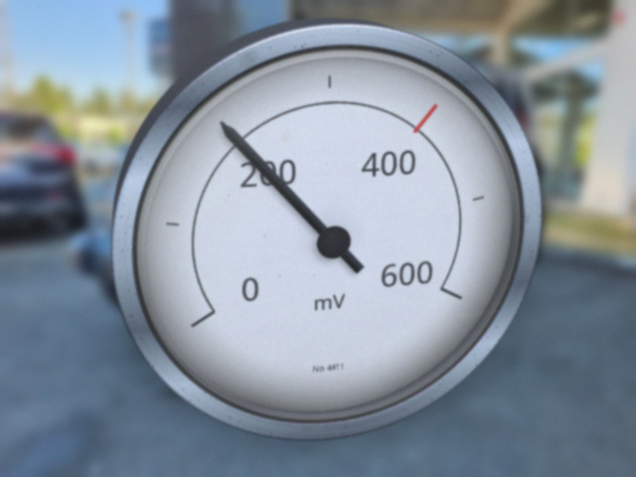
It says {"value": 200, "unit": "mV"}
